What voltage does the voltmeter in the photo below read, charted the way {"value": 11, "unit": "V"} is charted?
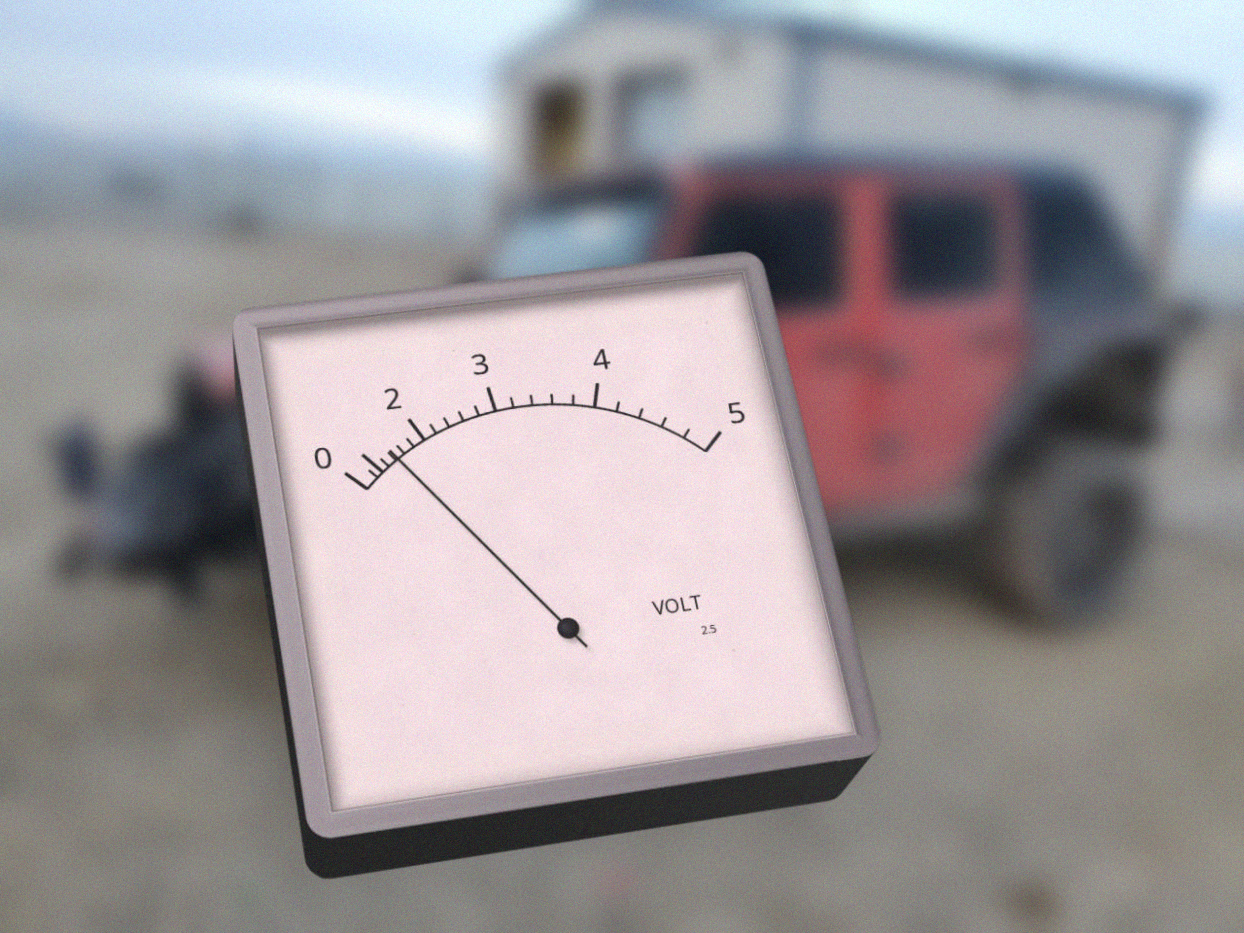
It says {"value": 1.4, "unit": "V"}
